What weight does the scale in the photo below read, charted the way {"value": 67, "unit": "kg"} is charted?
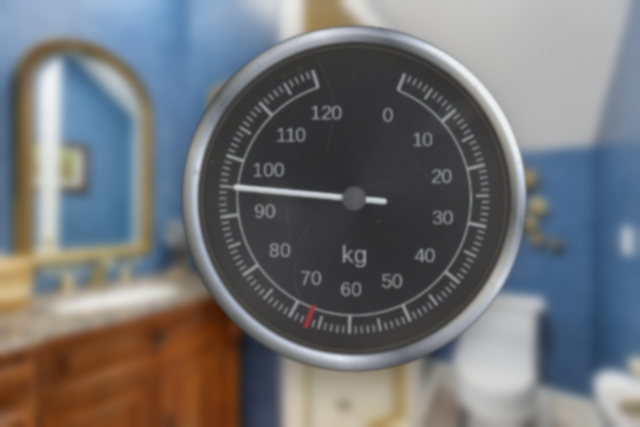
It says {"value": 95, "unit": "kg"}
